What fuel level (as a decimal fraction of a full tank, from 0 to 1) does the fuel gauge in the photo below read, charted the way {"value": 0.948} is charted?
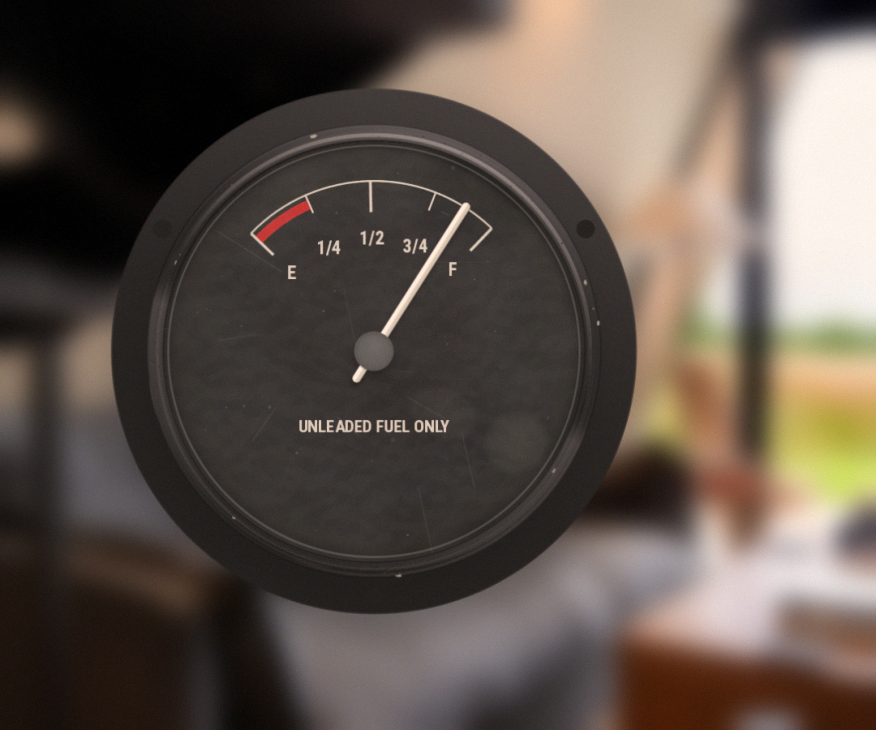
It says {"value": 0.875}
